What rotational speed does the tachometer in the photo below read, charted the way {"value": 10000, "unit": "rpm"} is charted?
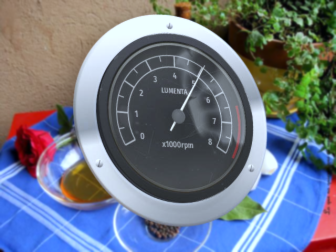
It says {"value": 5000, "unit": "rpm"}
